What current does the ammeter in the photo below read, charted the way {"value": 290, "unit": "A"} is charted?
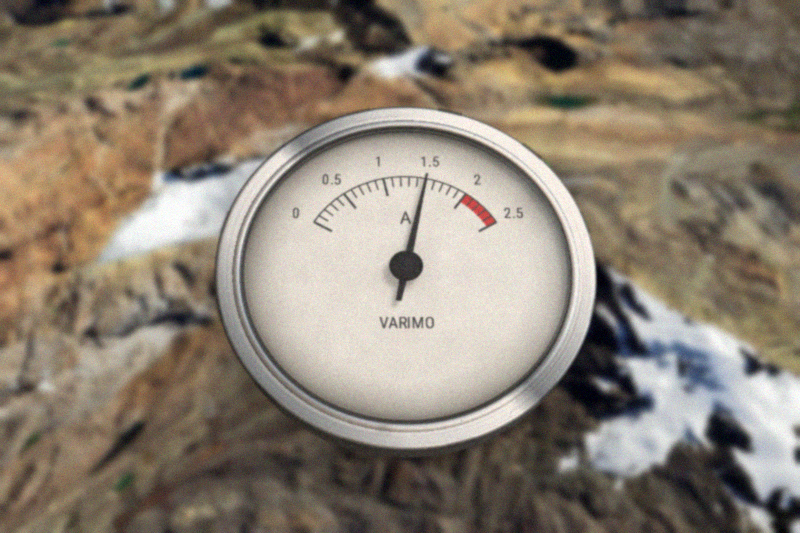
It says {"value": 1.5, "unit": "A"}
